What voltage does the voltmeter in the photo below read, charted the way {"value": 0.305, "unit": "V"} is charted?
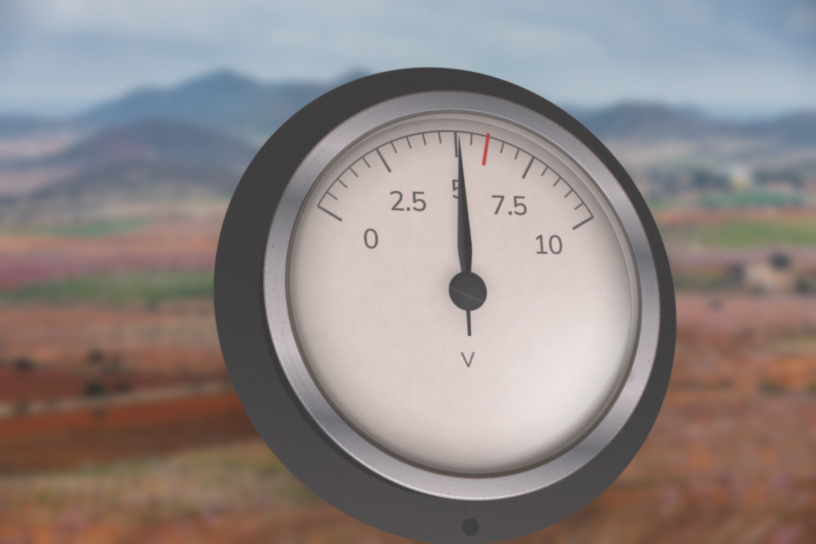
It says {"value": 5, "unit": "V"}
